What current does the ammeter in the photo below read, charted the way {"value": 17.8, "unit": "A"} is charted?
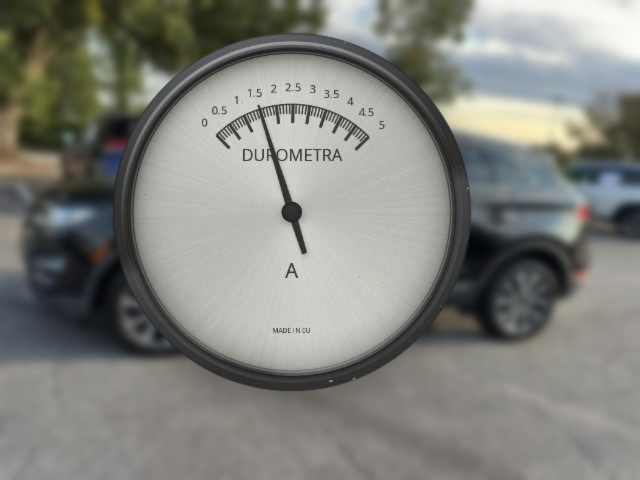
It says {"value": 1.5, "unit": "A"}
